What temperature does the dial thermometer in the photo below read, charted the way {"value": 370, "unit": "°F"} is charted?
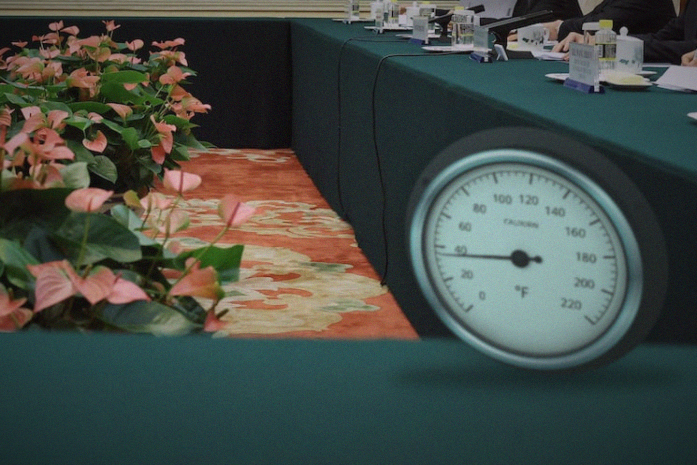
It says {"value": 36, "unit": "°F"}
